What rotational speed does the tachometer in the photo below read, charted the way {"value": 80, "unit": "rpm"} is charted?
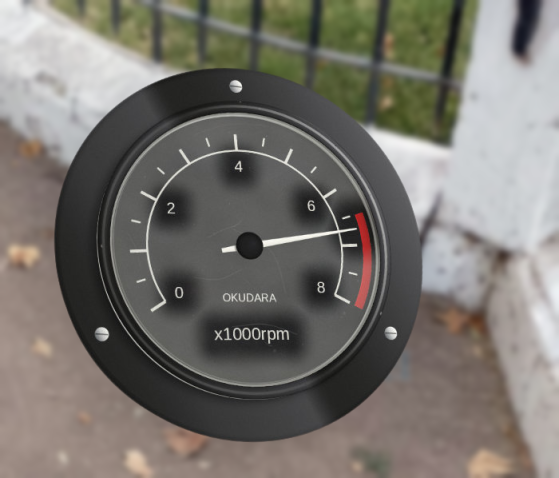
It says {"value": 6750, "unit": "rpm"}
